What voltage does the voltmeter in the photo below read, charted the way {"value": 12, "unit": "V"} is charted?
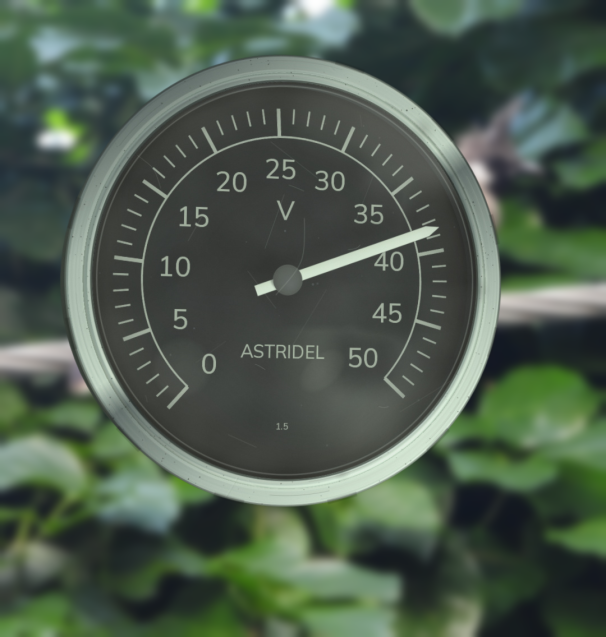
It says {"value": 38.5, "unit": "V"}
